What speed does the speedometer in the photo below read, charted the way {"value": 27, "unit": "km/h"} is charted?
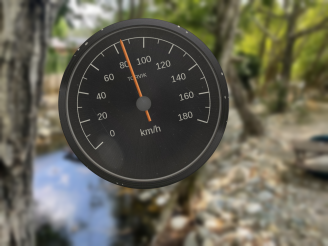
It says {"value": 85, "unit": "km/h"}
